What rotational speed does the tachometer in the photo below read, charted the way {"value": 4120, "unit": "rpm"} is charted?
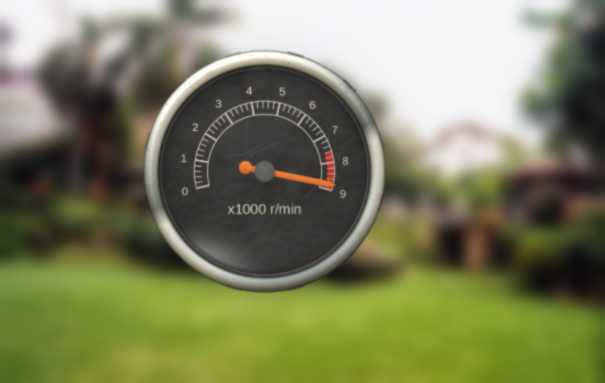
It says {"value": 8800, "unit": "rpm"}
